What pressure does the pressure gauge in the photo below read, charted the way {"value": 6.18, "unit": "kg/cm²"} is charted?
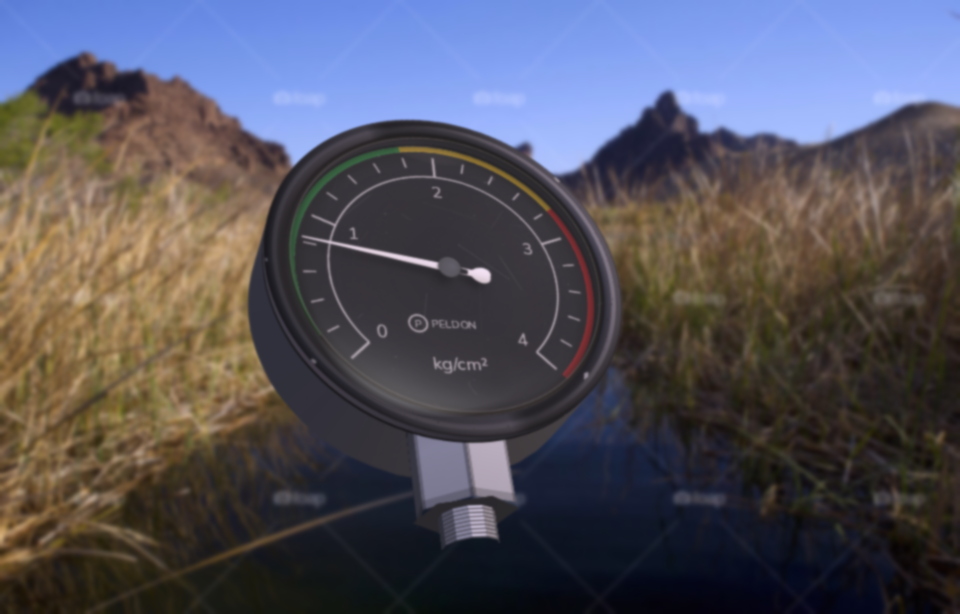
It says {"value": 0.8, "unit": "kg/cm²"}
